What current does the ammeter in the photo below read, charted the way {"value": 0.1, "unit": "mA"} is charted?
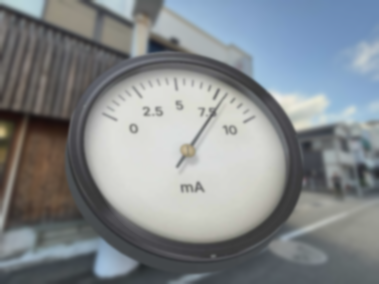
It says {"value": 8, "unit": "mA"}
